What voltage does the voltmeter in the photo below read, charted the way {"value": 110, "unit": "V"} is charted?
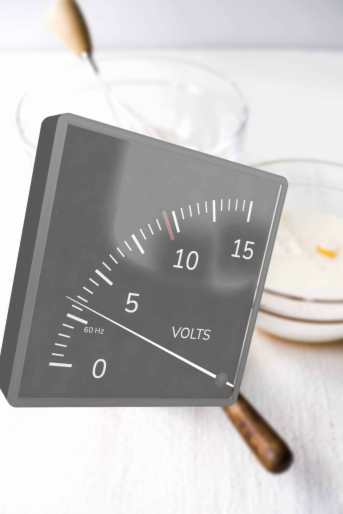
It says {"value": 3.25, "unit": "V"}
